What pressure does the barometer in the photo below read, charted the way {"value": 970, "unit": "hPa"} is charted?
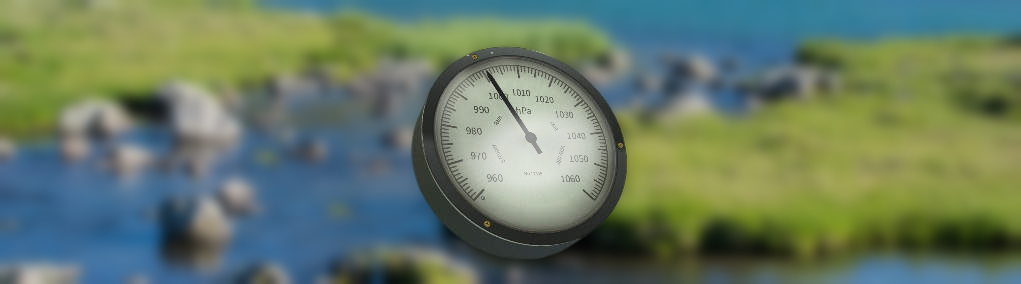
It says {"value": 1000, "unit": "hPa"}
